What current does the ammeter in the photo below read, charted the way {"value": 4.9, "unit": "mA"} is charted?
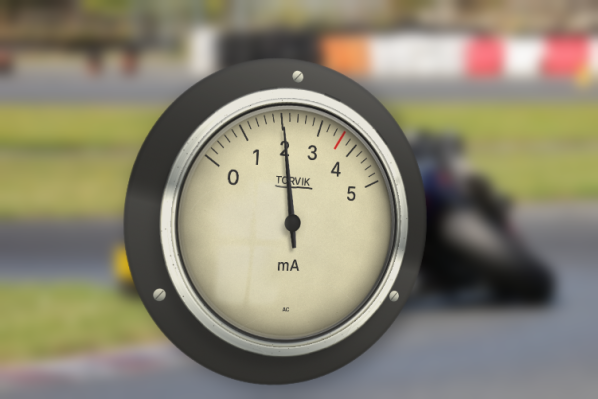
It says {"value": 2, "unit": "mA"}
